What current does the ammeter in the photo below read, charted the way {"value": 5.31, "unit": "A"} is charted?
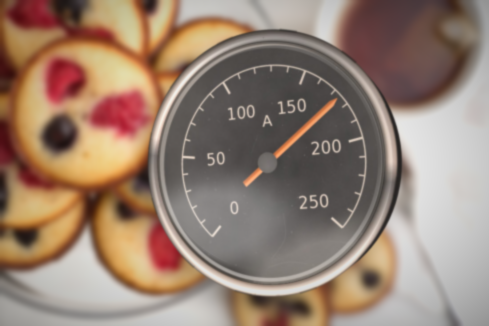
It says {"value": 175, "unit": "A"}
